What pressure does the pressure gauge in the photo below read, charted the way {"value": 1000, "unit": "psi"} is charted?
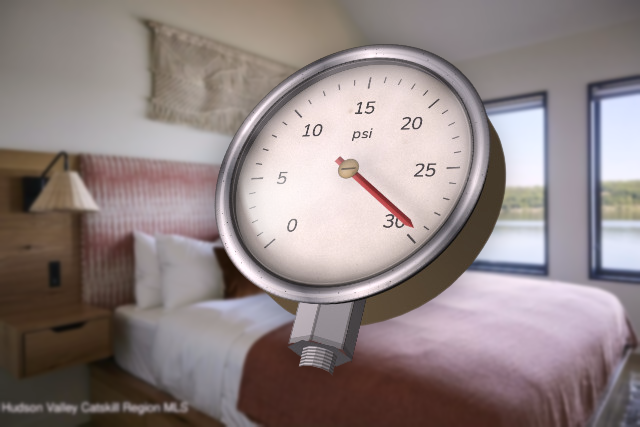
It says {"value": 29.5, "unit": "psi"}
